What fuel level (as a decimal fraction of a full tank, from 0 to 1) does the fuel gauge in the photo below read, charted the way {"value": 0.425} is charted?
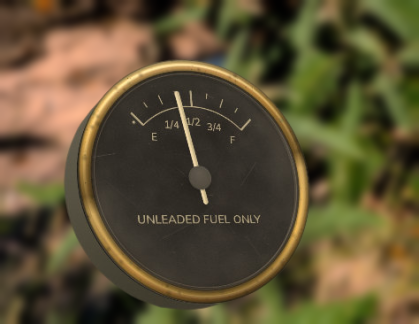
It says {"value": 0.375}
